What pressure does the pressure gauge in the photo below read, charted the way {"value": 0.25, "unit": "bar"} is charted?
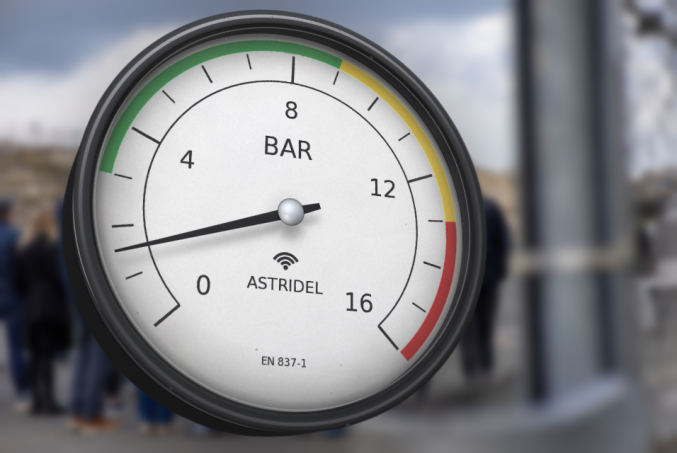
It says {"value": 1.5, "unit": "bar"}
